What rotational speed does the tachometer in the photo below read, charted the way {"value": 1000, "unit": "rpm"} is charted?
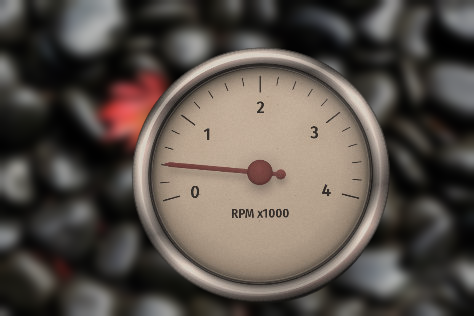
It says {"value": 400, "unit": "rpm"}
